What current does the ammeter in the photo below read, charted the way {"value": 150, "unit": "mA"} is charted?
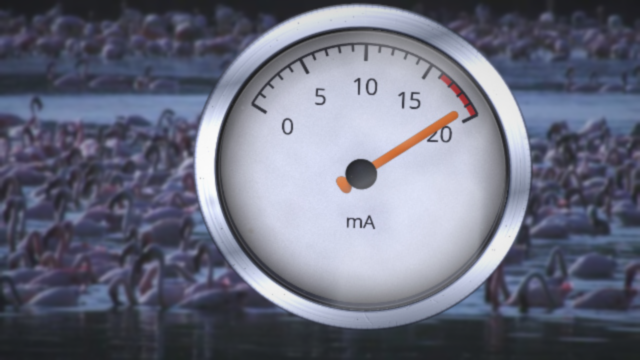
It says {"value": 19, "unit": "mA"}
